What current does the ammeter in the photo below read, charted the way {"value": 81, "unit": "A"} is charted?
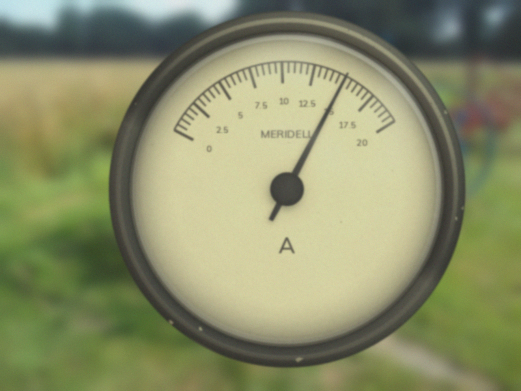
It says {"value": 15, "unit": "A"}
